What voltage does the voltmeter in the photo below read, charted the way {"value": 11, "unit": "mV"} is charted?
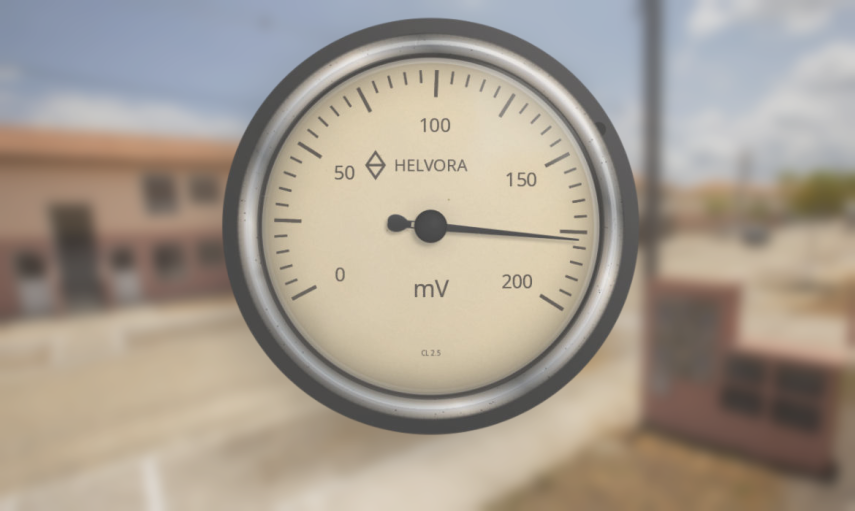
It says {"value": 177.5, "unit": "mV"}
